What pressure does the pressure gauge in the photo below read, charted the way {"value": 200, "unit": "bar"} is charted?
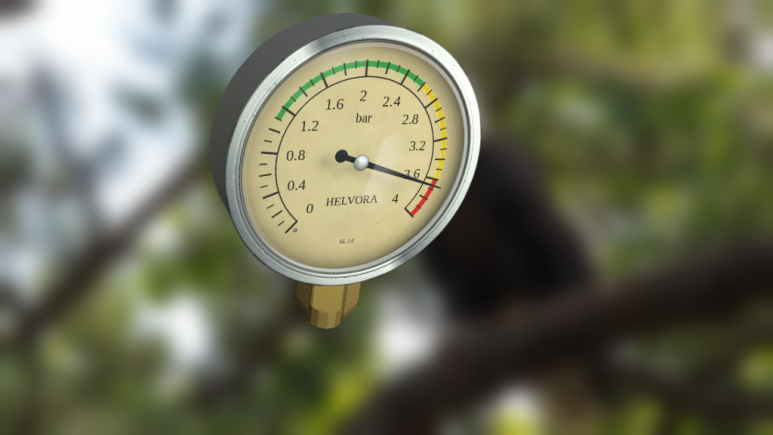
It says {"value": 3.65, "unit": "bar"}
